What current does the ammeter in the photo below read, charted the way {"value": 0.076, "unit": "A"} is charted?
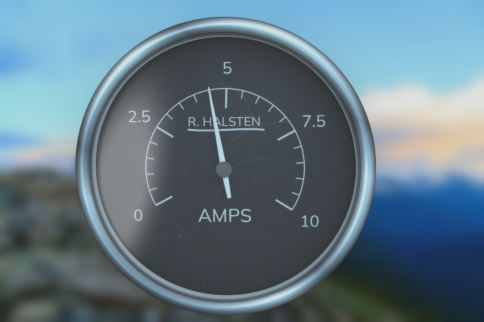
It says {"value": 4.5, "unit": "A"}
